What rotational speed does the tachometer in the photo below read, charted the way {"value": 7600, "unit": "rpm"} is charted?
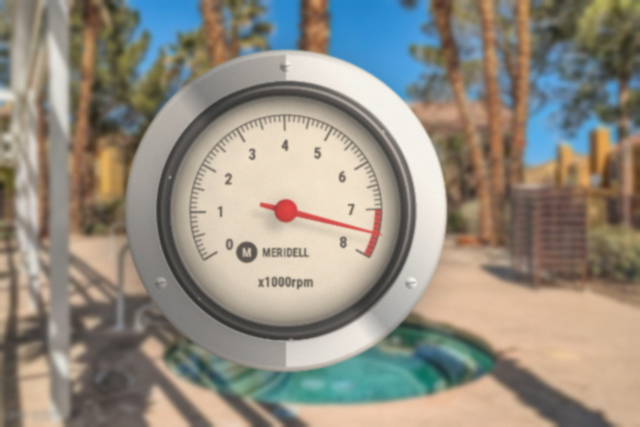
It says {"value": 7500, "unit": "rpm"}
